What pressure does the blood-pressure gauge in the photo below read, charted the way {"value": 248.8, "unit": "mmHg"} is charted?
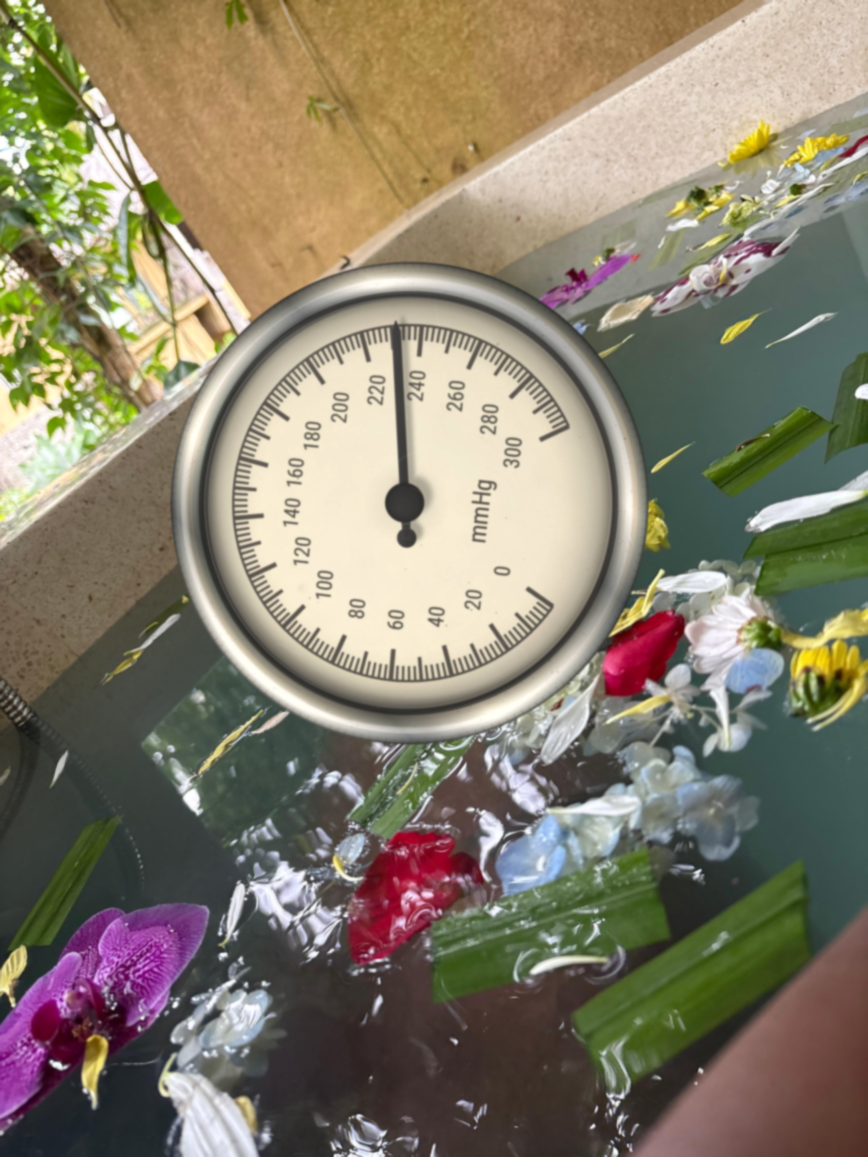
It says {"value": 232, "unit": "mmHg"}
